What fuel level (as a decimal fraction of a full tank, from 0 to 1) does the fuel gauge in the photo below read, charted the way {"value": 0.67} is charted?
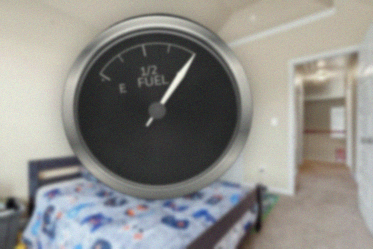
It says {"value": 1}
